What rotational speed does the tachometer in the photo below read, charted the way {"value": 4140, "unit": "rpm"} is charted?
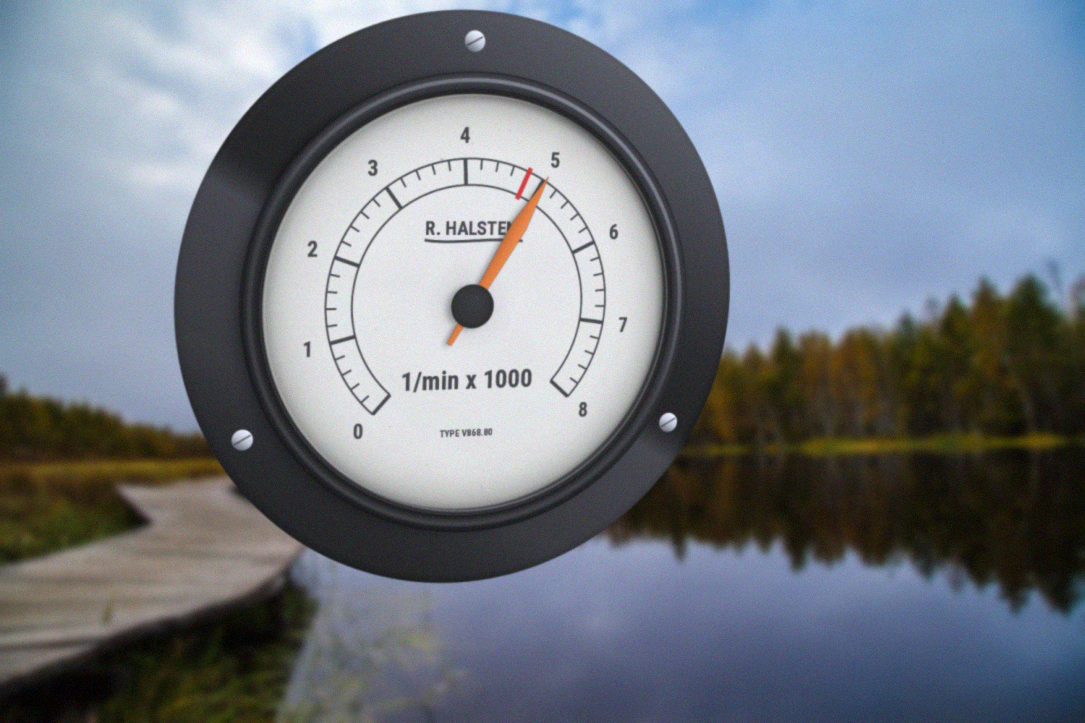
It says {"value": 5000, "unit": "rpm"}
